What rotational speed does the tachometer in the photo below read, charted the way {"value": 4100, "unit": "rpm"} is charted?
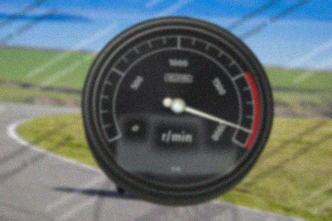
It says {"value": 1900, "unit": "rpm"}
